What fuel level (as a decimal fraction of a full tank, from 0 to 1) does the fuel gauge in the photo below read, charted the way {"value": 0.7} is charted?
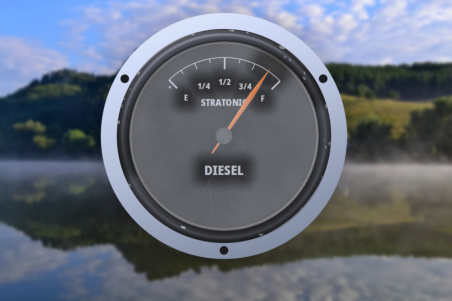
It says {"value": 0.875}
